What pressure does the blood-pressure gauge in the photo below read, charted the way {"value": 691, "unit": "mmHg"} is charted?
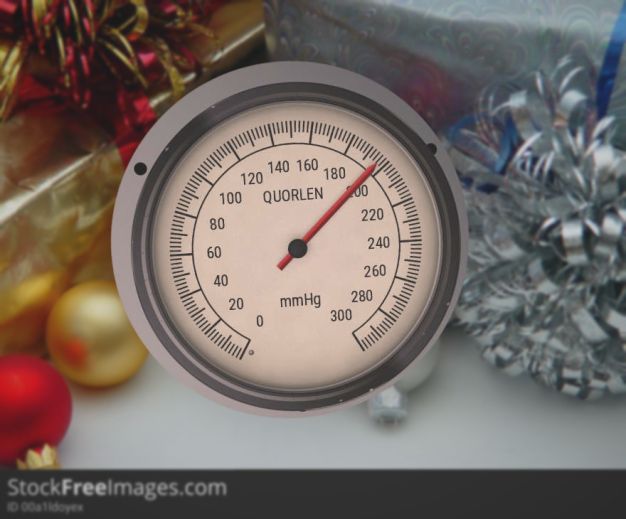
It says {"value": 196, "unit": "mmHg"}
